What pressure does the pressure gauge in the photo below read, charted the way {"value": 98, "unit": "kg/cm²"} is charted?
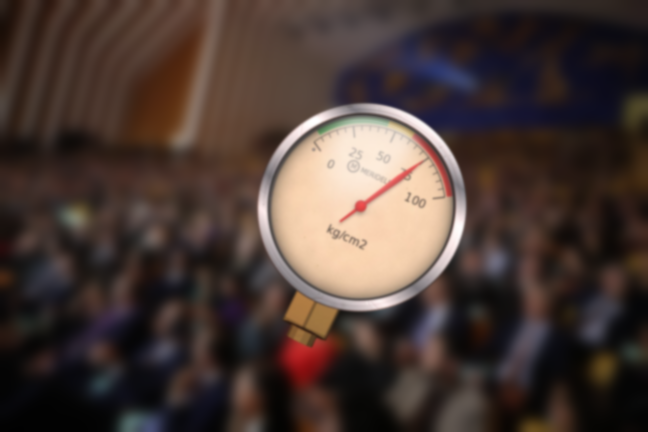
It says {"value": 75, "unit": "kg/cm²"}
